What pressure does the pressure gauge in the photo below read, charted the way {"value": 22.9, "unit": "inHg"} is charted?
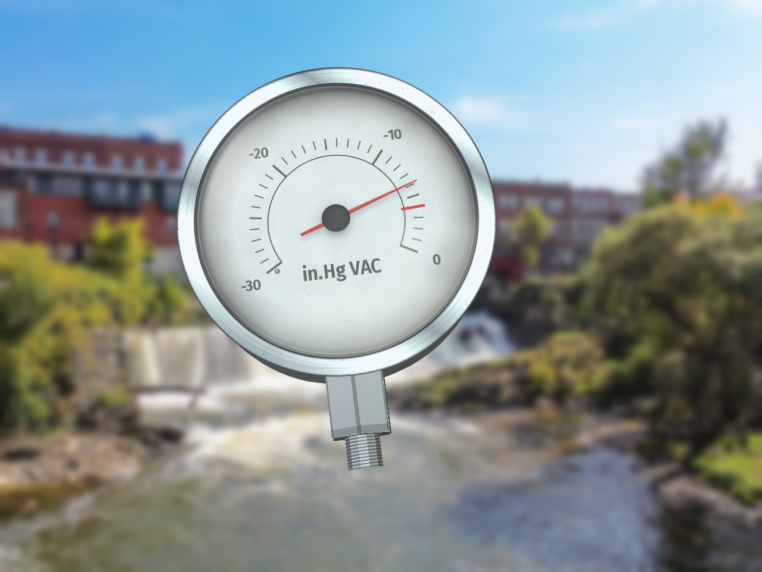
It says {"value": -6, "unit": "inHg"}
